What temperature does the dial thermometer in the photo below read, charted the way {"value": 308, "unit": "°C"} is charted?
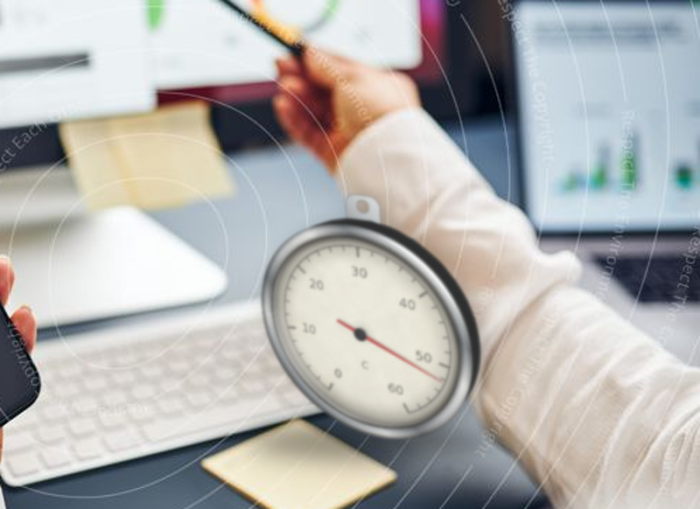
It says {"value": 52, "unit": "°C"}
